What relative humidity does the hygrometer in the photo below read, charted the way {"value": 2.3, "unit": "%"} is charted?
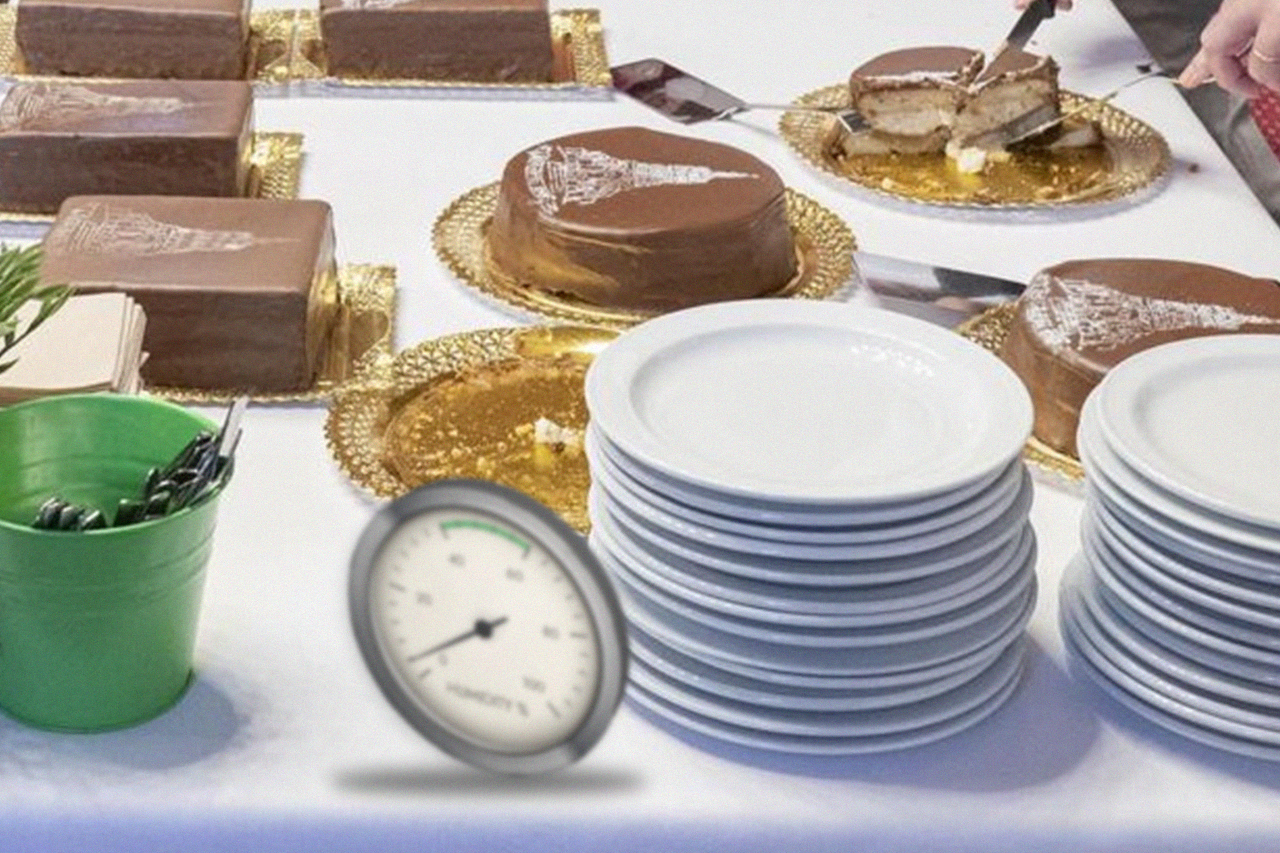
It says {"value": 4, "unit": "%"}
